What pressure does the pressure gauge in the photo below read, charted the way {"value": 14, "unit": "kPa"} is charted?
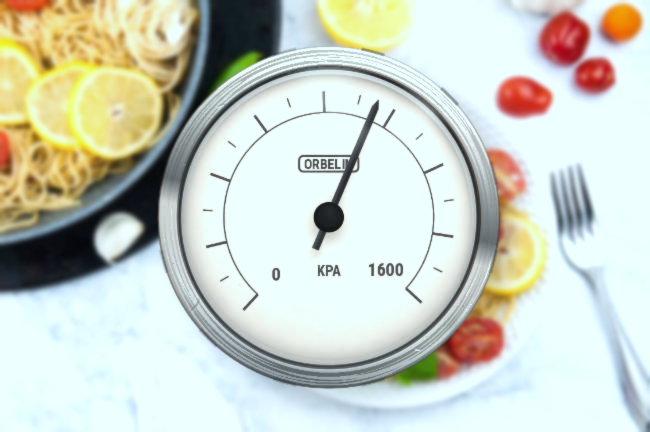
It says {"value": 950, "unit": "kPa"}
